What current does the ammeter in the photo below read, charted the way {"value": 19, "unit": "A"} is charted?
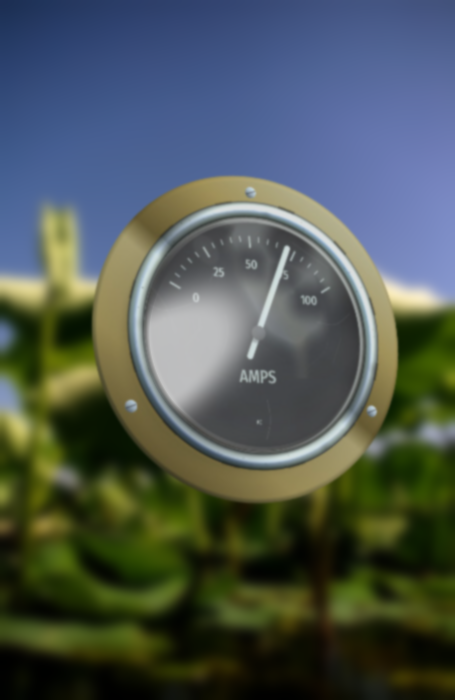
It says {"value": 70, "unit": "A"}
